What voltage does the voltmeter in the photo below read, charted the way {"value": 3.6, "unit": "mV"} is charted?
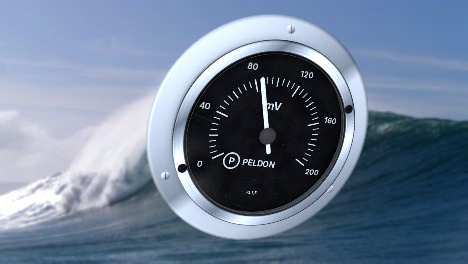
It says {"value": 85, "unit": "mV"}
